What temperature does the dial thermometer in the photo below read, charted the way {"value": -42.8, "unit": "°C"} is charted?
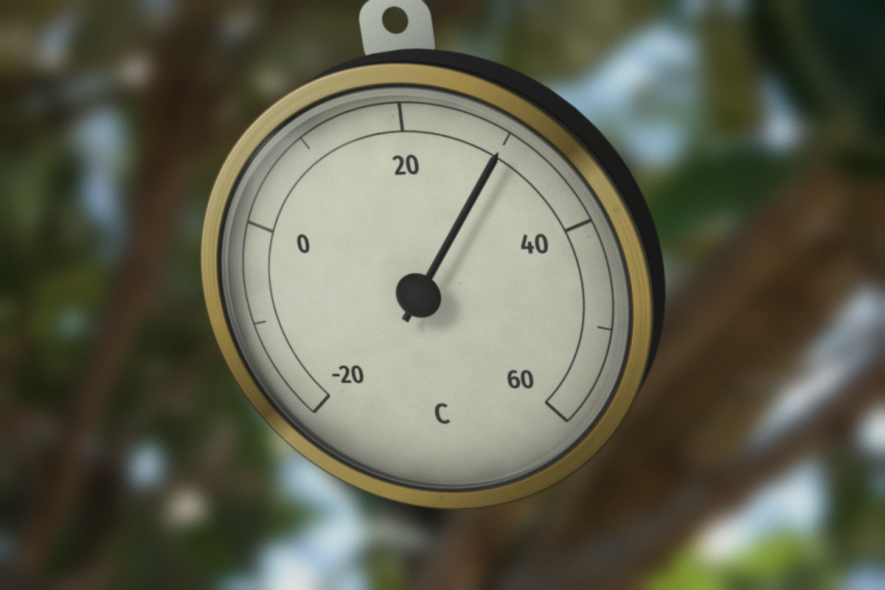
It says {"value": 30, "unit": "°C"}
